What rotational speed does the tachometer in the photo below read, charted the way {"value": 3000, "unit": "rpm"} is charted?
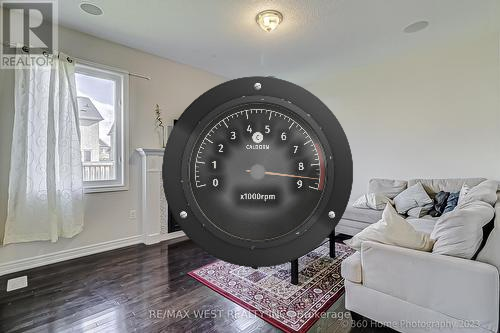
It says {"value": 8600, "unit": "rpm"}
